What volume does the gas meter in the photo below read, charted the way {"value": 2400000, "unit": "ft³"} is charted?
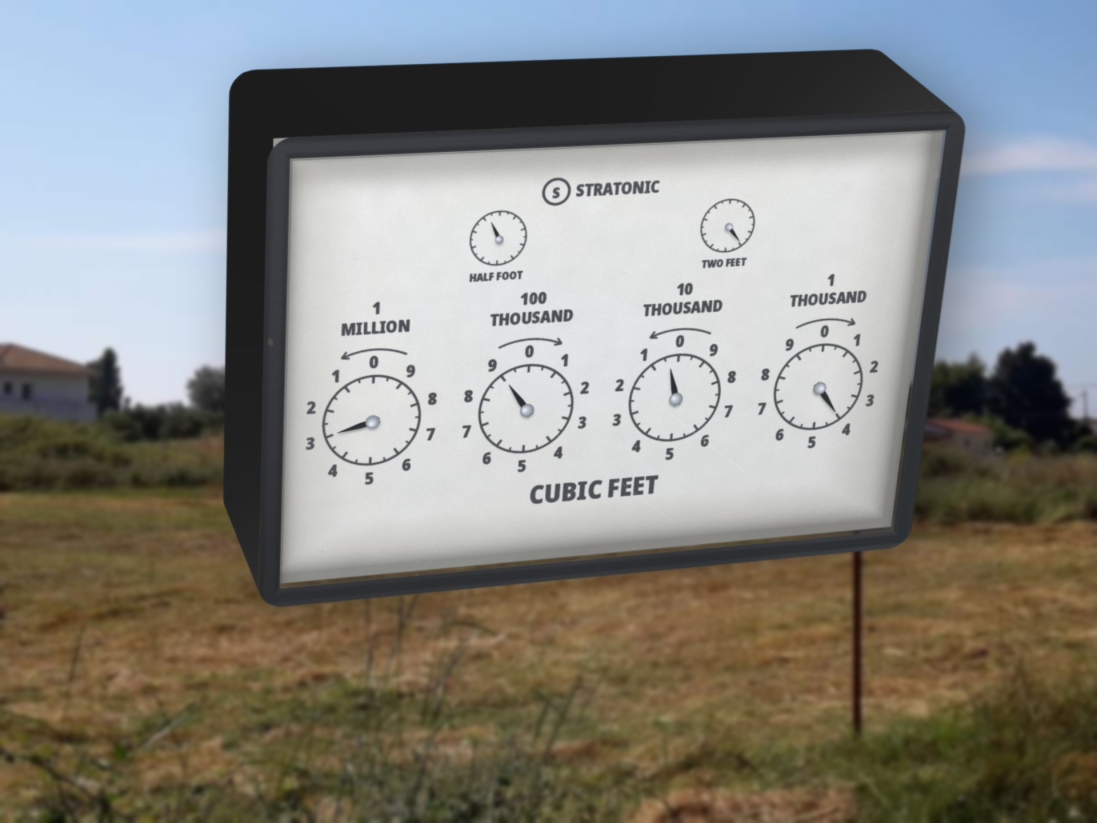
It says {"value": 290400, "unit": "ft³"}
